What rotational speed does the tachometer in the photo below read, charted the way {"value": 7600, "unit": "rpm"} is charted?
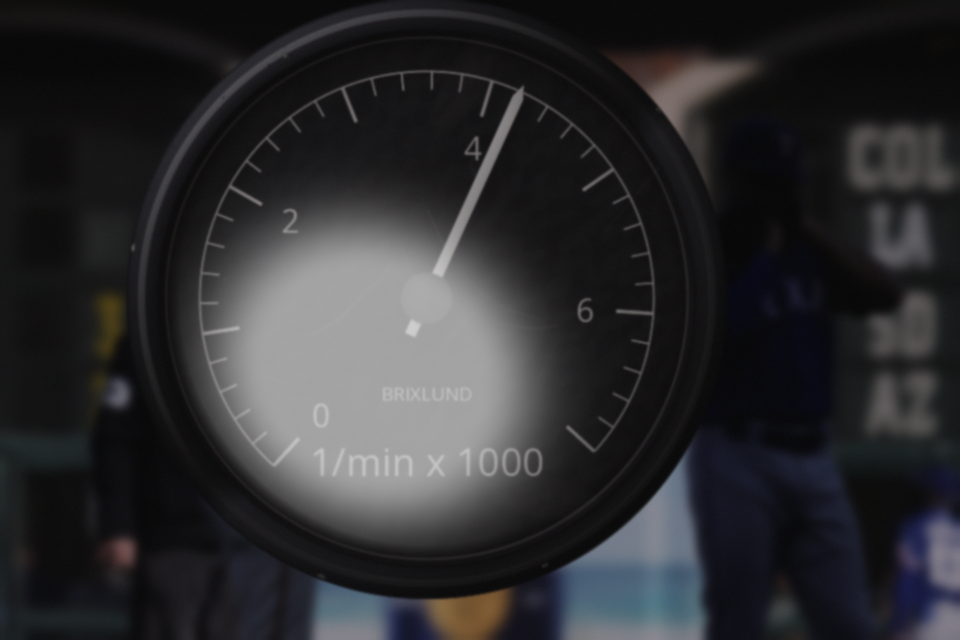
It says {"value": 4200, "unit": "rpm"}
